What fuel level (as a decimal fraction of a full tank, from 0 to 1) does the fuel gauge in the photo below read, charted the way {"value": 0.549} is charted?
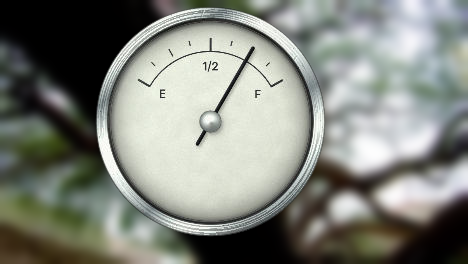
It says {"value": 0.75}
